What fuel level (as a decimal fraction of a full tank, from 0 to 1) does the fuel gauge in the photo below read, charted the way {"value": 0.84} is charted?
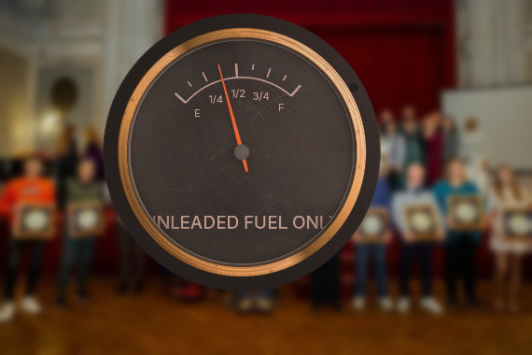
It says {"value": 0.375}
